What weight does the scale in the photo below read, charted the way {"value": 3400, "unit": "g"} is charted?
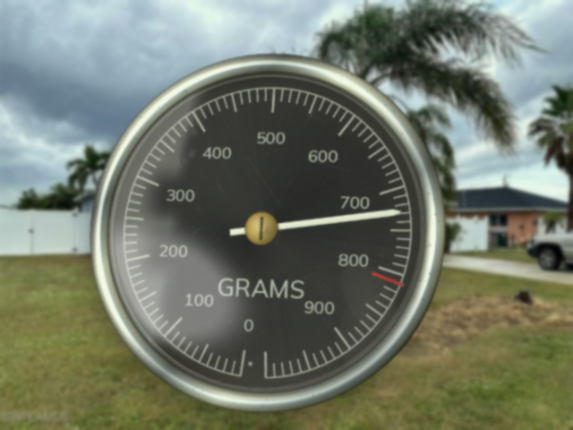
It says {"value": 730, "unit": "g"}
